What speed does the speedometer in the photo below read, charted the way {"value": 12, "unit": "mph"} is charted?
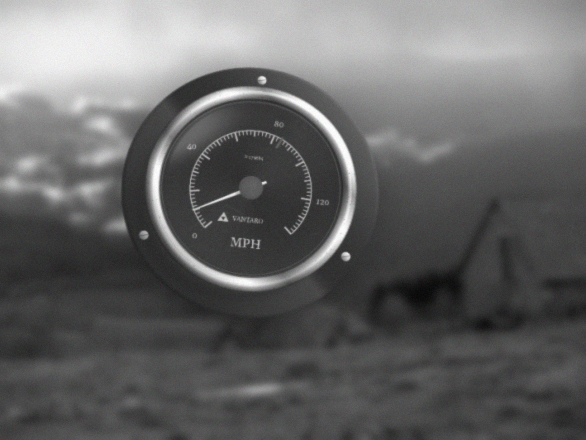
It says {"value": 10, "unit": "mph"}
